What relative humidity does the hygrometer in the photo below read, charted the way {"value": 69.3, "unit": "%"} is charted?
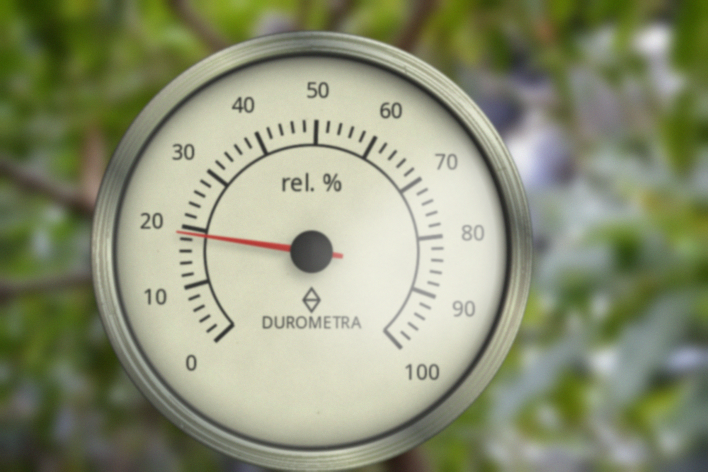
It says {"value": 19, "unit": "%"}
